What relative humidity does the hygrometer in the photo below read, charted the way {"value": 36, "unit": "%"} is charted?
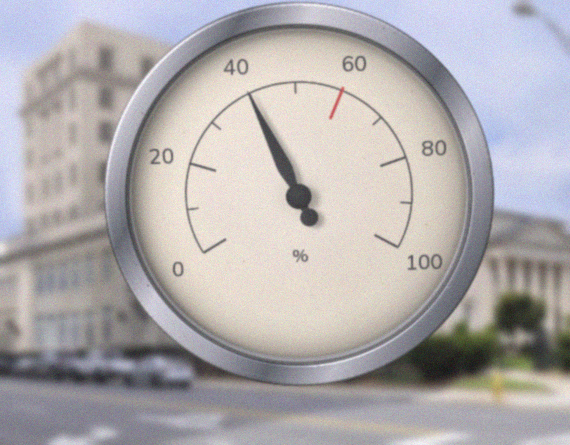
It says {"value": 40, "unit": "%"}
